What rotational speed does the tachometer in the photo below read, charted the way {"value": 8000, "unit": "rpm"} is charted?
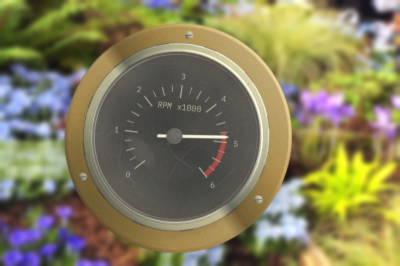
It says {"value": 4875, "unit": "rpm"}
